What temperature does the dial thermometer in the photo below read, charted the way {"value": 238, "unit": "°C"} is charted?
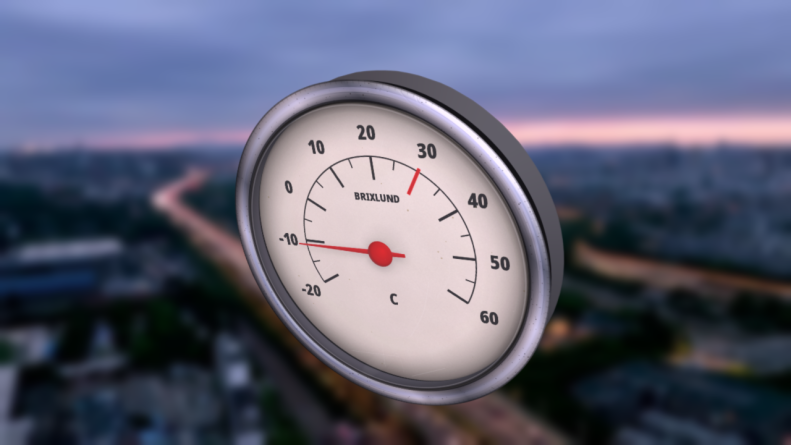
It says {"value": -10, "unit": "°C"}
